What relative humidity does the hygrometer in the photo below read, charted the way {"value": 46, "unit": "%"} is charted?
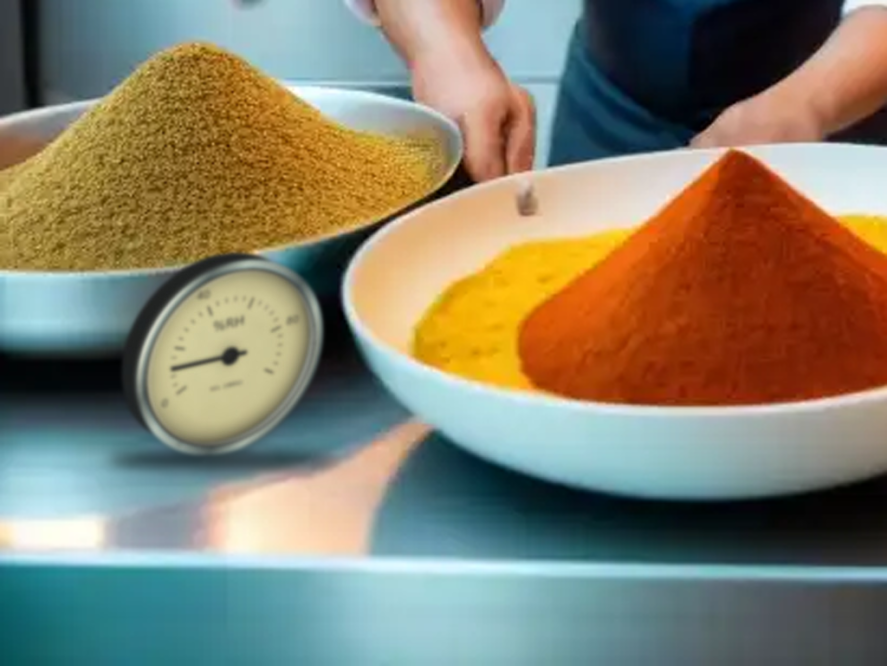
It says {"value": 12, "unit": "%"}
